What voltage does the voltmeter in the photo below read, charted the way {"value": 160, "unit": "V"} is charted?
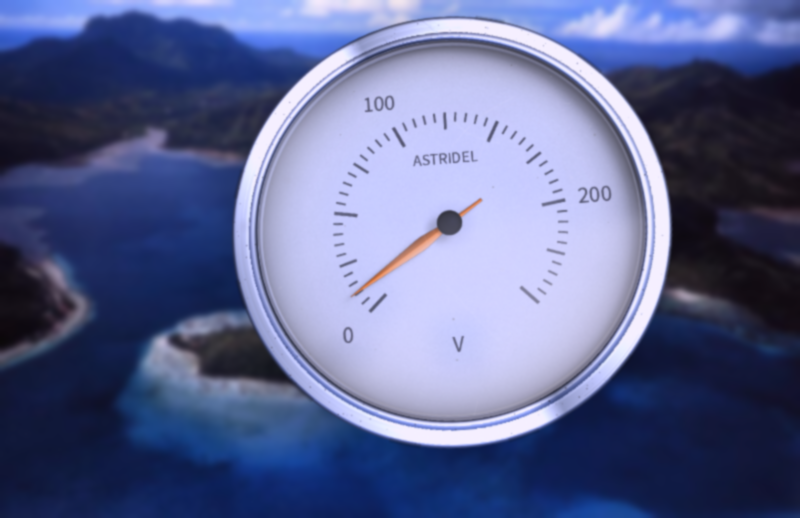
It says {"value": 10, "unit": "V"}
